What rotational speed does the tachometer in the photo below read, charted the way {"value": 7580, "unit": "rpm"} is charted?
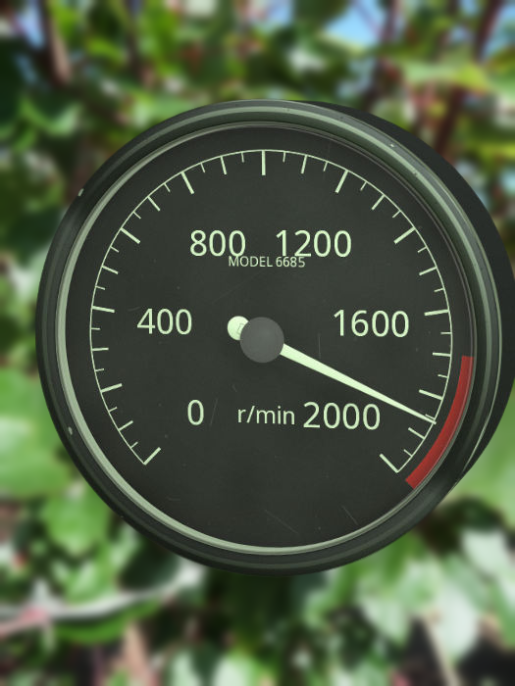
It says {"value": 1850, "unit": "rpm"}
